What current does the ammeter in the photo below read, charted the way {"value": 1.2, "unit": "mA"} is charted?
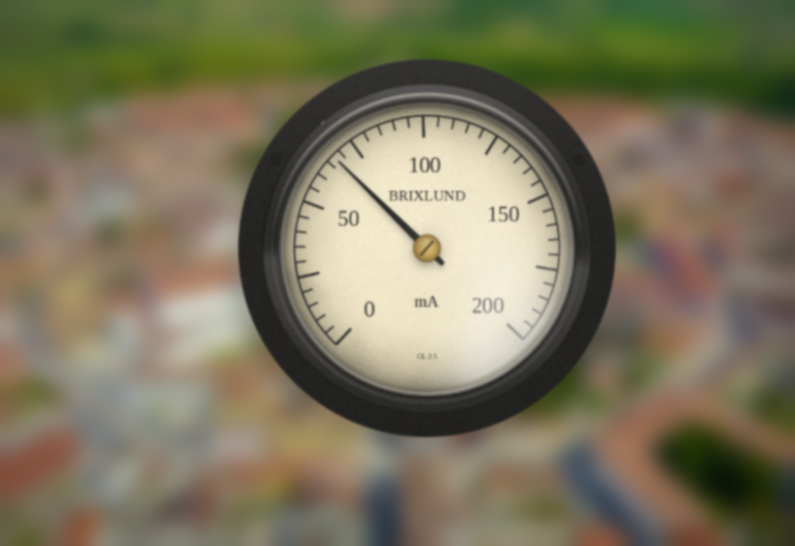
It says {"value": 67.5, "unit": "mA"}
